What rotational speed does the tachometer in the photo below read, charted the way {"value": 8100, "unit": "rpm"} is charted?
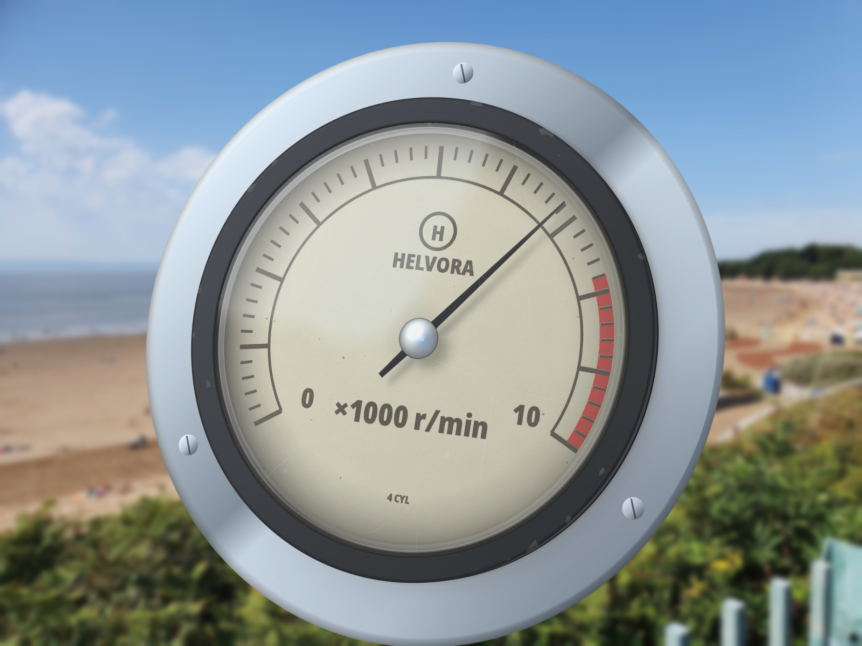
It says {"value": 6800, "unit": "rpm"}
